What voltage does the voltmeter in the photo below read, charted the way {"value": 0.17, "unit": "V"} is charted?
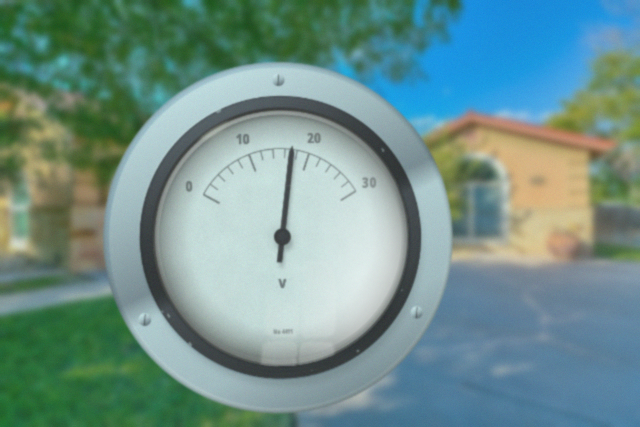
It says {"value": 17, "unit": "V"}
